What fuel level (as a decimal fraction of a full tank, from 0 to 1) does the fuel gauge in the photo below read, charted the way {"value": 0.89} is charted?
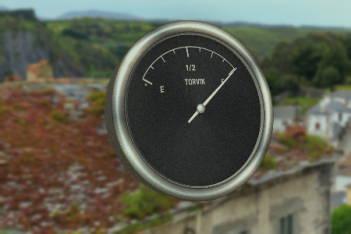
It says {"value": 1}
